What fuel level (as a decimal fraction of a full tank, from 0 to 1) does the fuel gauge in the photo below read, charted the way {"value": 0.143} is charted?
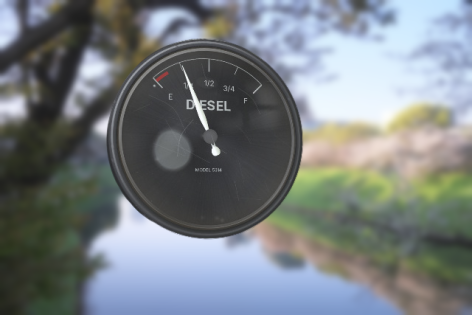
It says {"value": 0.25}
